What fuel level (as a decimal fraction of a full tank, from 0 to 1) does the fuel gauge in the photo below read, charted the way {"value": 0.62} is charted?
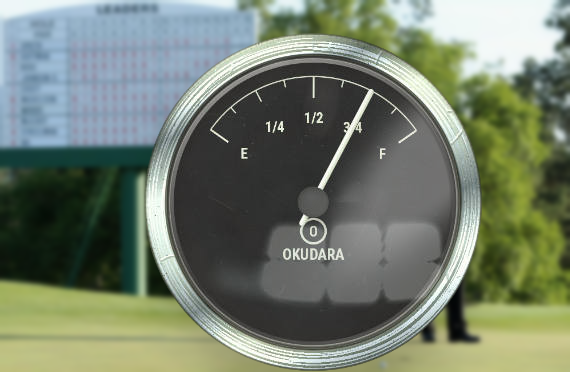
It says {"value": 0.75}
